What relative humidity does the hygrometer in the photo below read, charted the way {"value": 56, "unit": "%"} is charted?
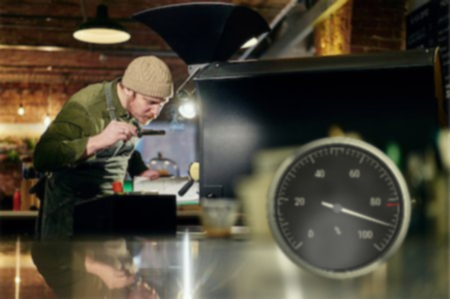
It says {"value": 90, "unit": "%"}
